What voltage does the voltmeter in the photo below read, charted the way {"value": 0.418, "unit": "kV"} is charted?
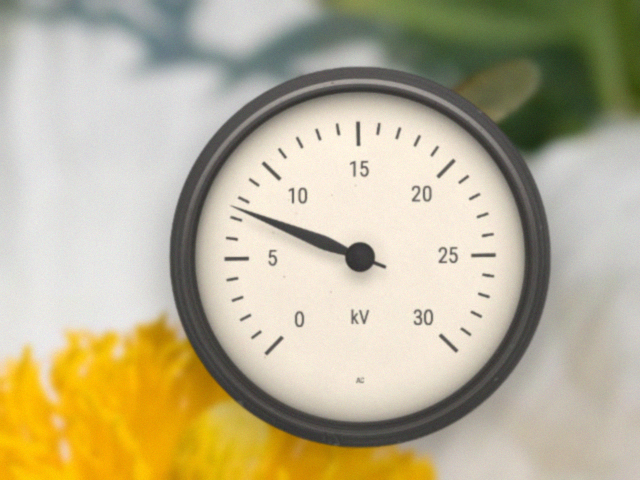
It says {"value": 7.5, "unit": "kV"}
